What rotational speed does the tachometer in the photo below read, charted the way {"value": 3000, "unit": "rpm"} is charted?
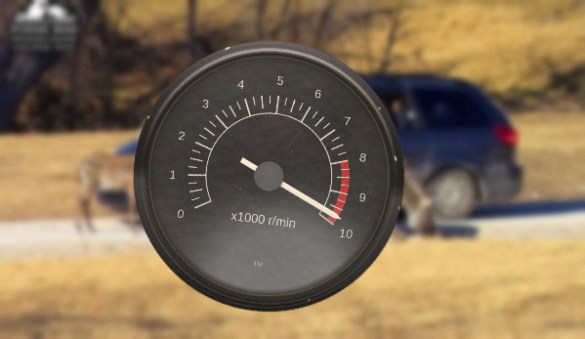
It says {"value": 9750, "unit": "rpm"}
